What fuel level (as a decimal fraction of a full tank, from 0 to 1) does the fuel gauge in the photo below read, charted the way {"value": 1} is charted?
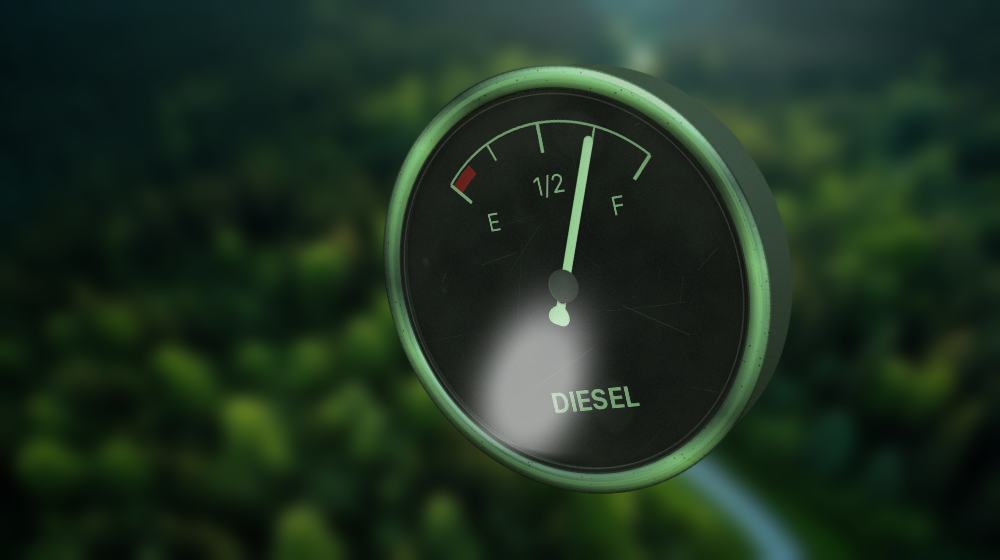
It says {"value": 0.75}
